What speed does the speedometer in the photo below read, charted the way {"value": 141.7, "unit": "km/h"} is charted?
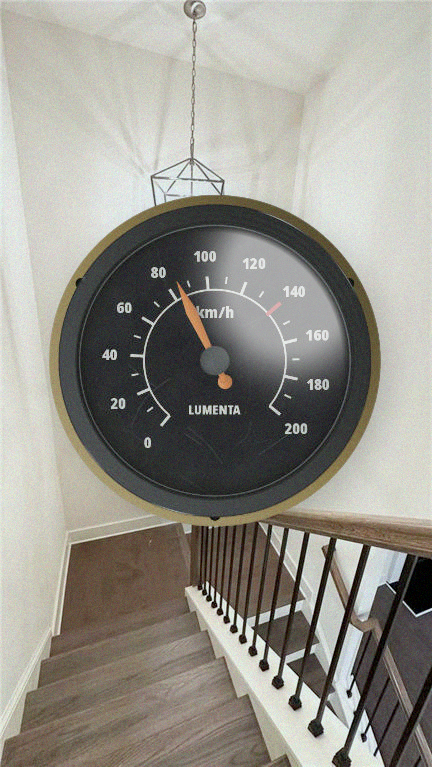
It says {"value": 85, "unit": "km/h"}
